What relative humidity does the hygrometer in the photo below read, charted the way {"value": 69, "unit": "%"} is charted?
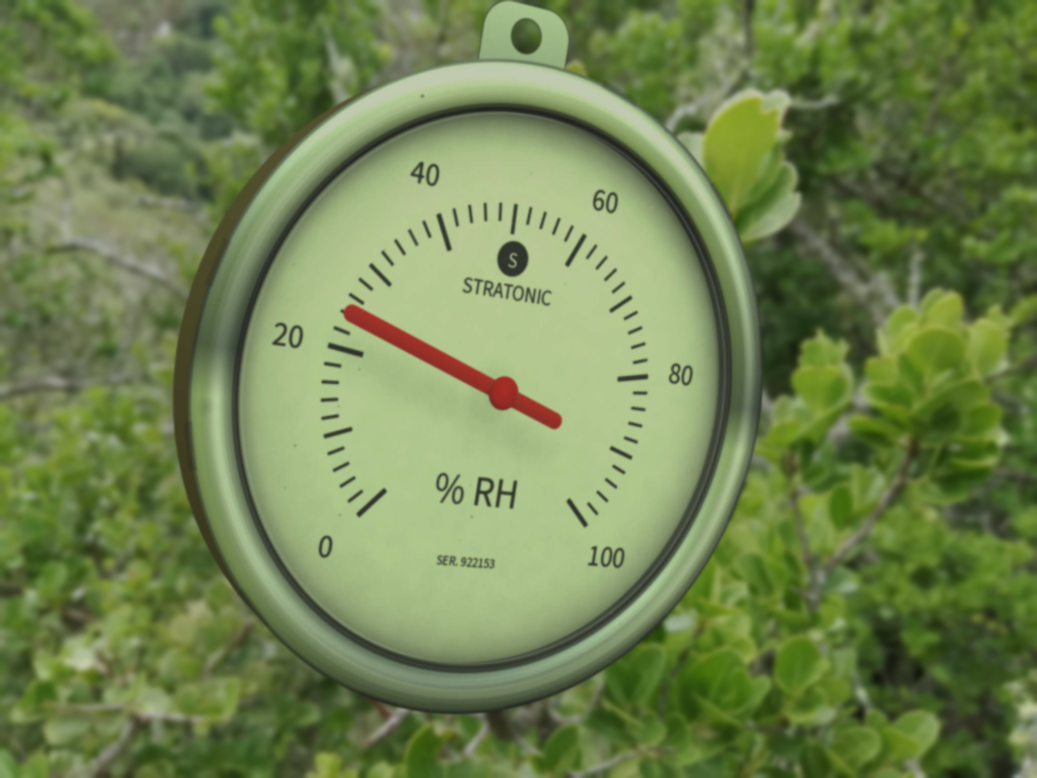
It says {"value": 24, "unit": "%"}
